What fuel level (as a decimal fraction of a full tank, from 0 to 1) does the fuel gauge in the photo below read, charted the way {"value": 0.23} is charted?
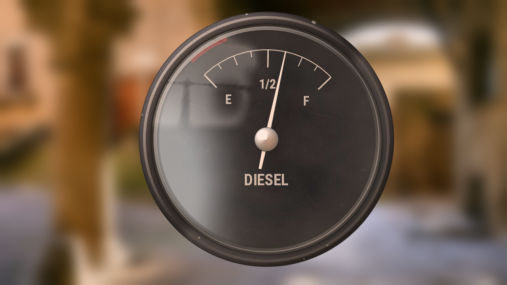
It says {"value": 0.625}
